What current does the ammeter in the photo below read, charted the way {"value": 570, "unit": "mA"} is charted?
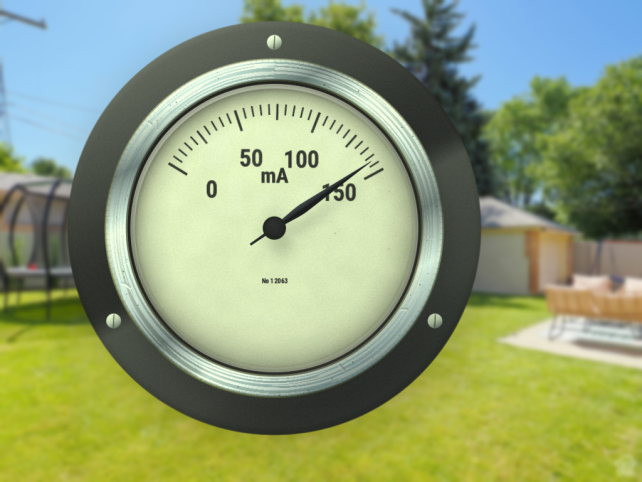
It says {"value": 142.5, "unit": "mA"}
